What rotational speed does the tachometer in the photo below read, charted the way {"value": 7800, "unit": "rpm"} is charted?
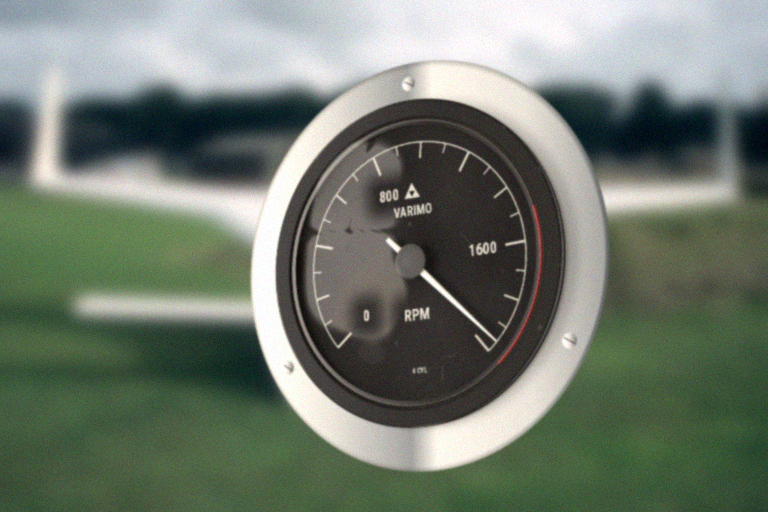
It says {"value": 1950, "unit": "rpm"}
